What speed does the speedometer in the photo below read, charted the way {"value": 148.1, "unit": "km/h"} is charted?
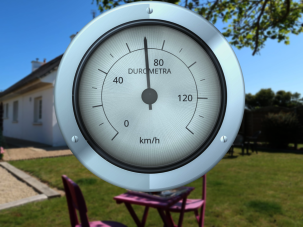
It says {"value": 70, "unit": "km/h"}
